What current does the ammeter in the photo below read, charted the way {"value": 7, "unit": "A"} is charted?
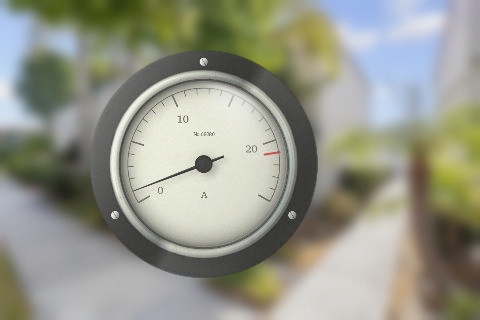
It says {"value": 1, "unit": "A"}
